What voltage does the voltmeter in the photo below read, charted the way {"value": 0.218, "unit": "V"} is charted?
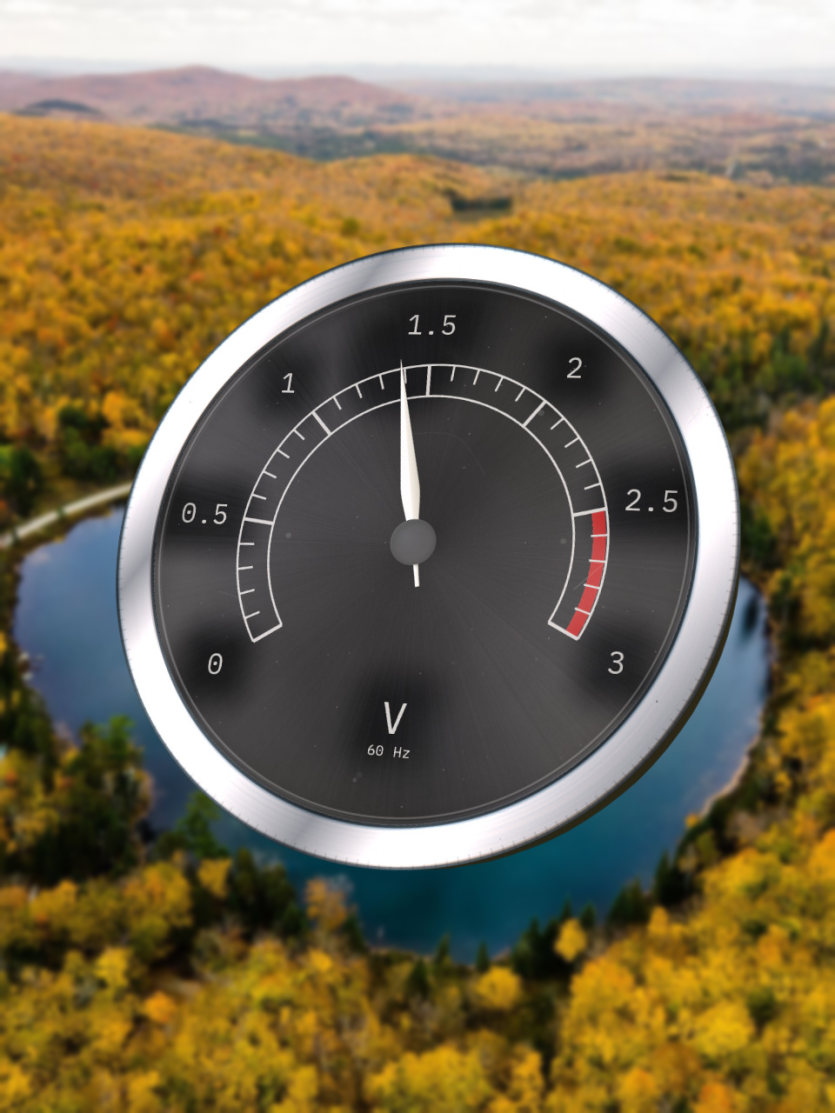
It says {"value": 1.4, "unit": "V"}
